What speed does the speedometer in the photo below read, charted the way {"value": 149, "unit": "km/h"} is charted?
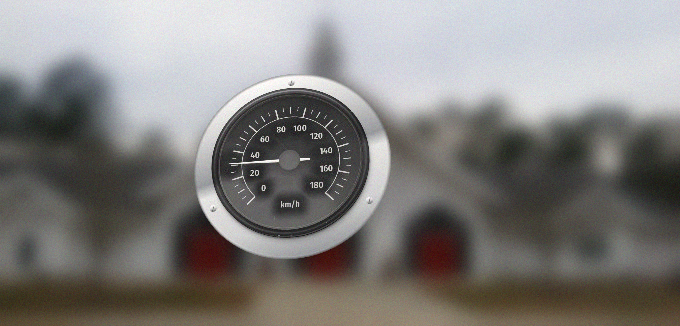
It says {"value": 30, "unit": "km/h"}
